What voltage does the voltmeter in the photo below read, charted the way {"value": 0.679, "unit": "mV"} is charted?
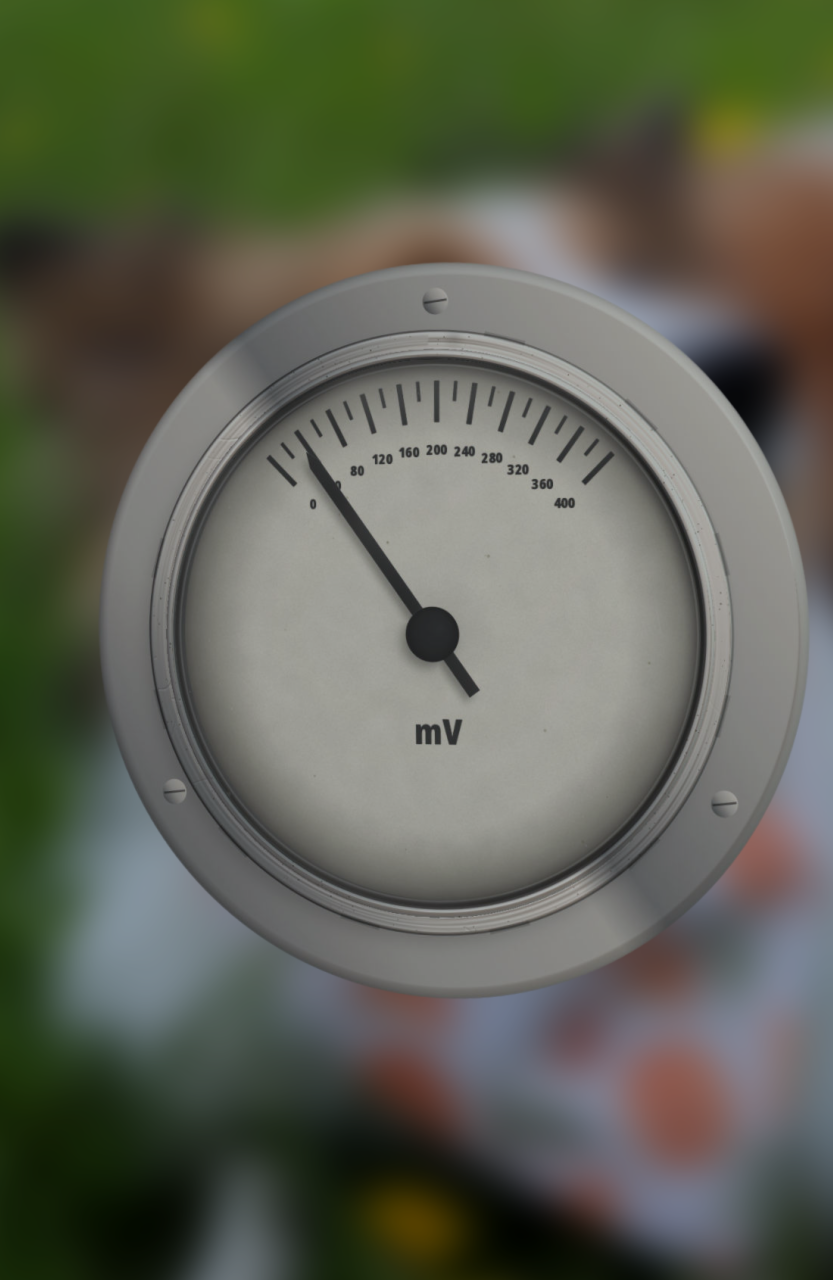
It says {"value": 40, "unit": "mV"}
